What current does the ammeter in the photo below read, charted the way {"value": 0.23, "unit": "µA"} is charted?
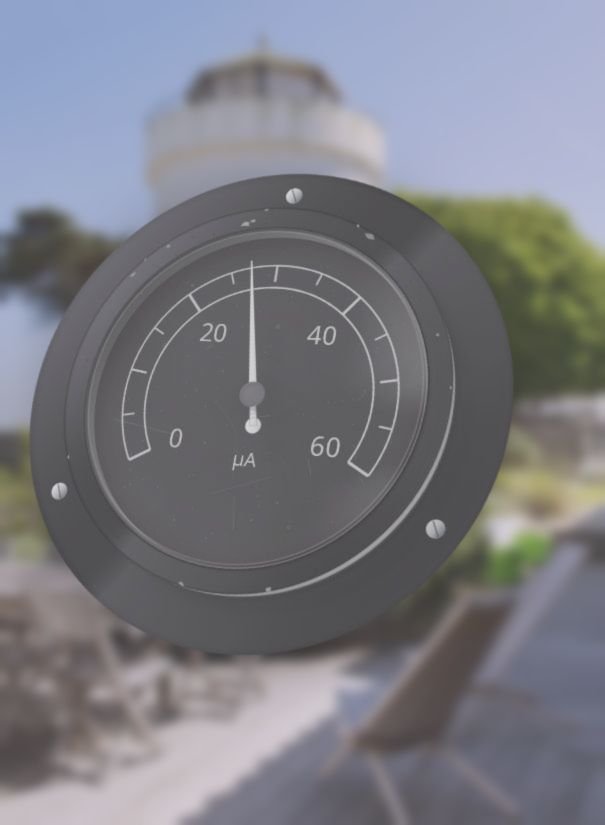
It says {"value": 27.5, "unit": "µA"}
